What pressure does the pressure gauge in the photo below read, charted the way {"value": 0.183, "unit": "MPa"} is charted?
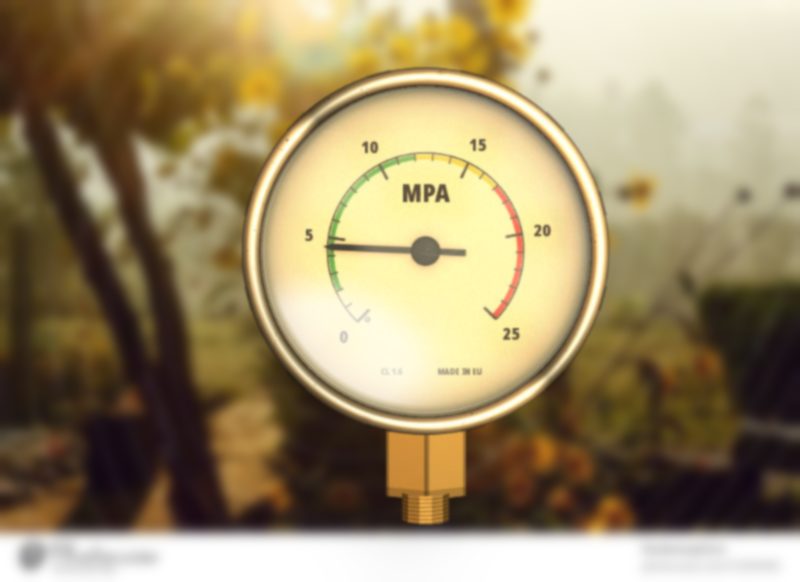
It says {"value": 4.5, "unit": "MPa"}
